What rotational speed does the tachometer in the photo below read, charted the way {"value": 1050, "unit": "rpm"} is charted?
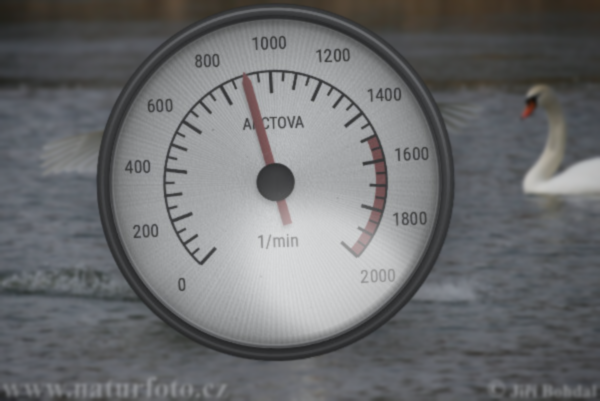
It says {"value": 900, "unit": "rpm"}
